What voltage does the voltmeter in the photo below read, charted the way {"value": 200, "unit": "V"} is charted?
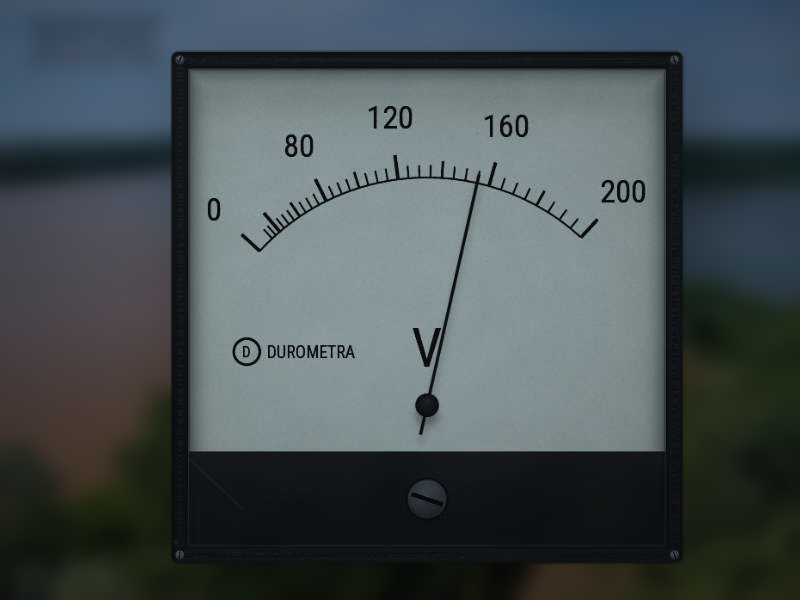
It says {"value": 155, "unit": "V"}
